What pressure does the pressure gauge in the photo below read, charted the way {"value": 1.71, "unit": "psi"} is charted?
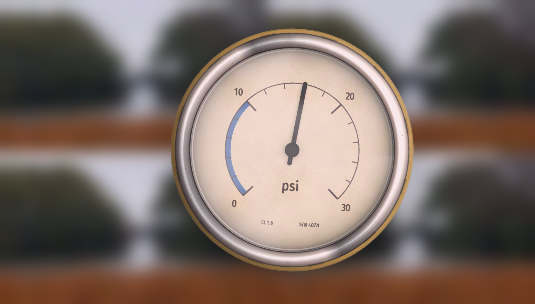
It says {"value": 16, "unit": "psi"}
